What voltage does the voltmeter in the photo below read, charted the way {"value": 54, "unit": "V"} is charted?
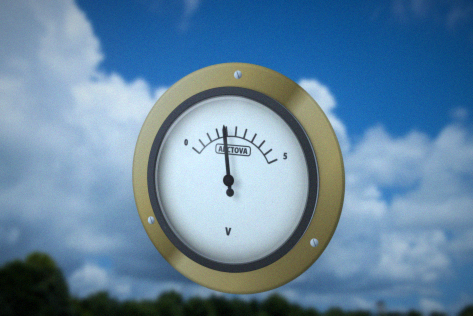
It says {"value": 2, "unit": "V"}
